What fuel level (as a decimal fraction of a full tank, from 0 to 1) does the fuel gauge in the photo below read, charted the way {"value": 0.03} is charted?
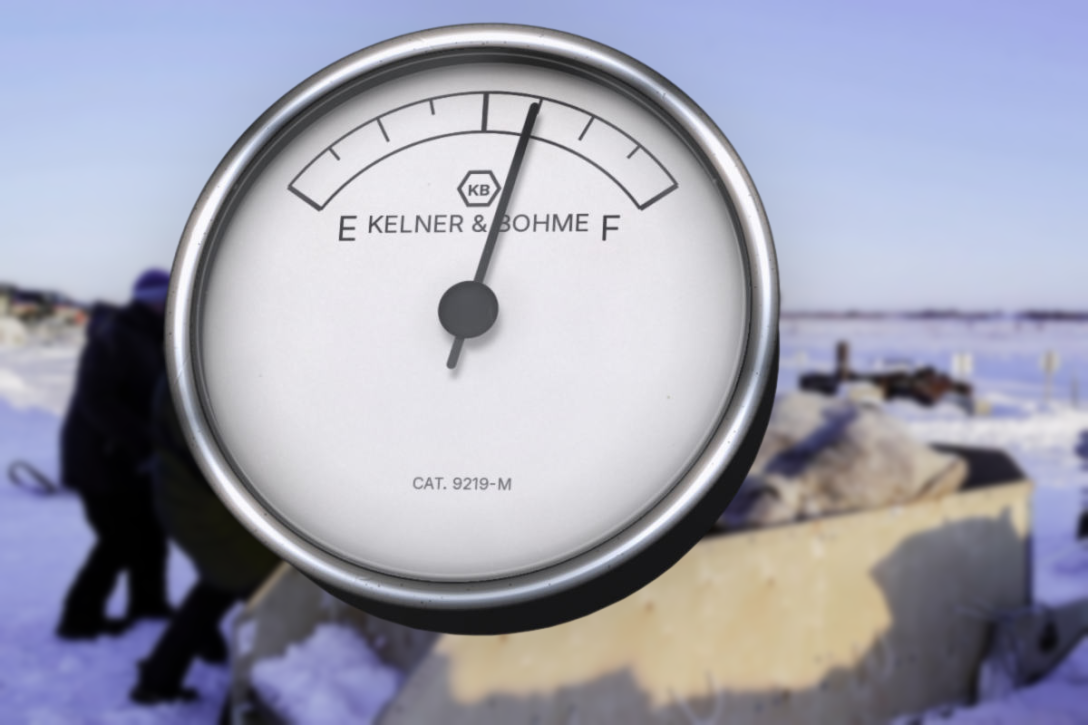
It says {"value": 0.625}
